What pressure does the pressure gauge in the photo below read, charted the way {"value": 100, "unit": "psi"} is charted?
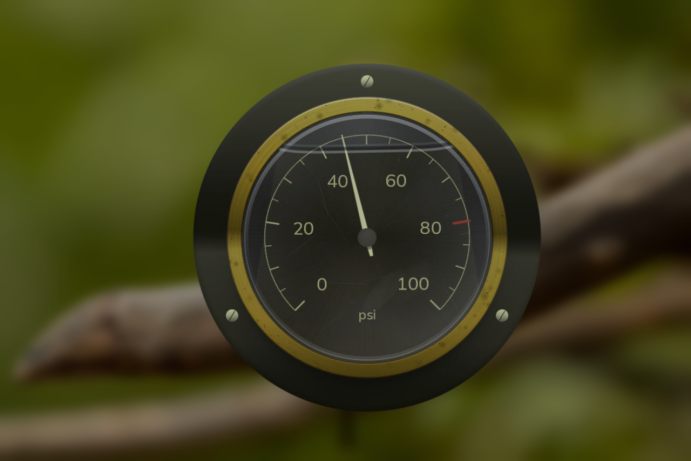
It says {"value": 45, "unit": "psi"}
